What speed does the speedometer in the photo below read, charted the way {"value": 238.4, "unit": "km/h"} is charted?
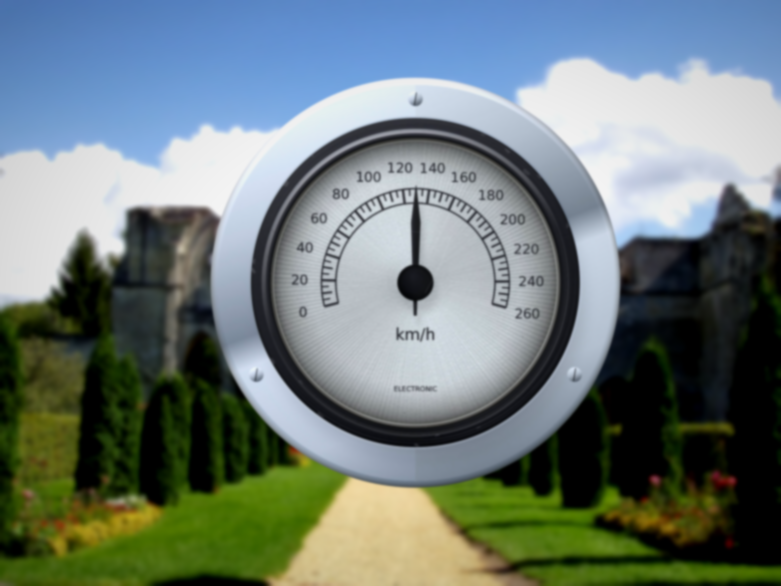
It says {"value": 130, "unit": "km/h"}
